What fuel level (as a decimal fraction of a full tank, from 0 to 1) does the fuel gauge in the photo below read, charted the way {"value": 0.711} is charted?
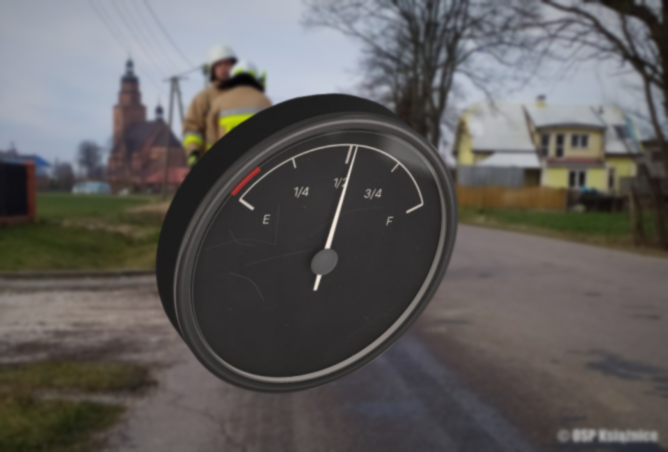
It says {"value": 0.5}
